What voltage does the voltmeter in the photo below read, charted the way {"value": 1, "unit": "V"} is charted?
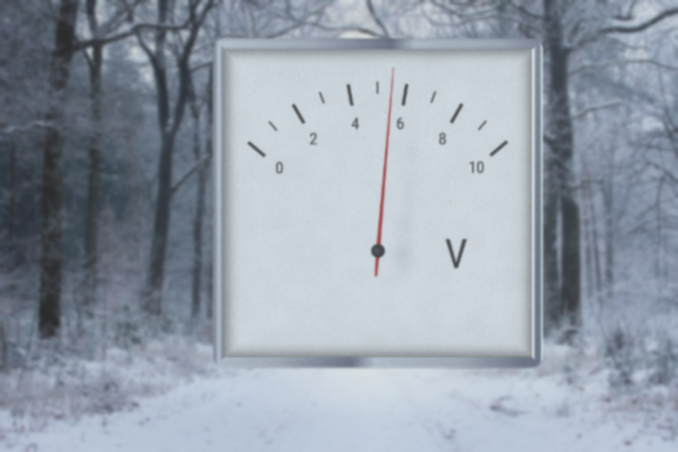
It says {"value": 5.5, "unit": "V"}
